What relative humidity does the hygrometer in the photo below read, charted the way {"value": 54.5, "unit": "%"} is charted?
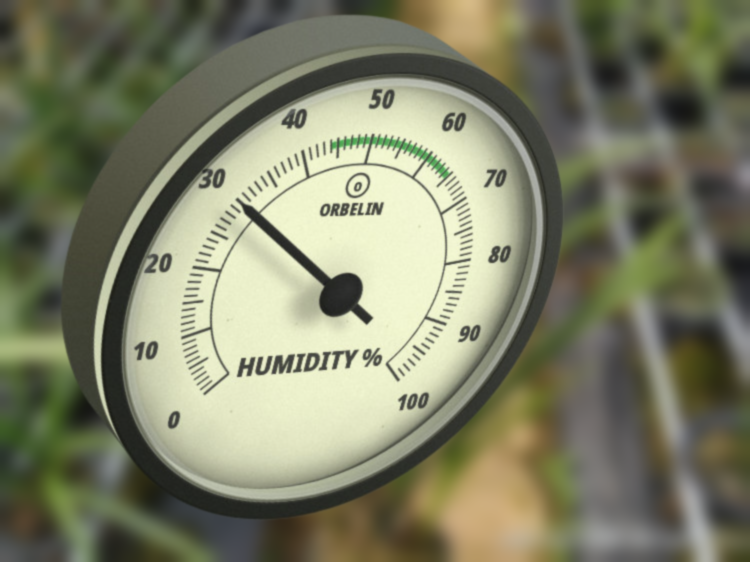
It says {"value": 30, "unit": "%"}
